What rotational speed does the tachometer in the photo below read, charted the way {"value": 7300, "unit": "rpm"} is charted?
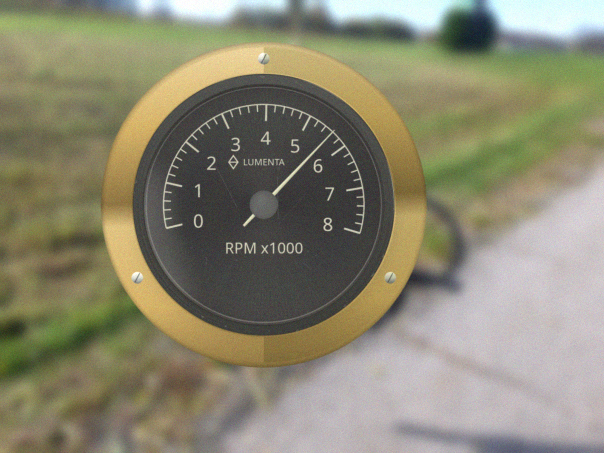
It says {"value": 5600, "unit": "rpm"}
